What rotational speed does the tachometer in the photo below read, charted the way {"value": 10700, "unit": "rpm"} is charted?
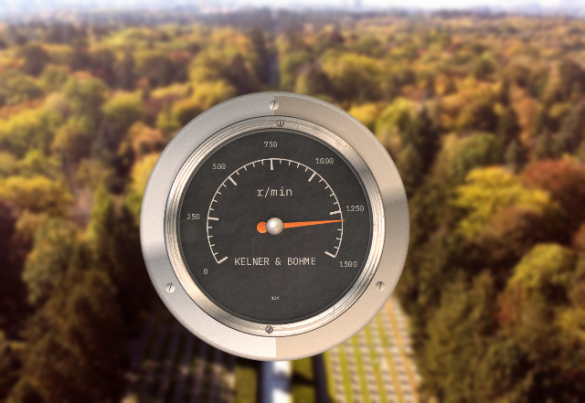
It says {"value": 1300, "unit": "rpm"}
